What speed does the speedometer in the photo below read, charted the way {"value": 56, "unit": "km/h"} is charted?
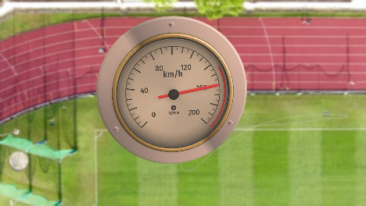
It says {"value": 160, "unit": "km/h"}
